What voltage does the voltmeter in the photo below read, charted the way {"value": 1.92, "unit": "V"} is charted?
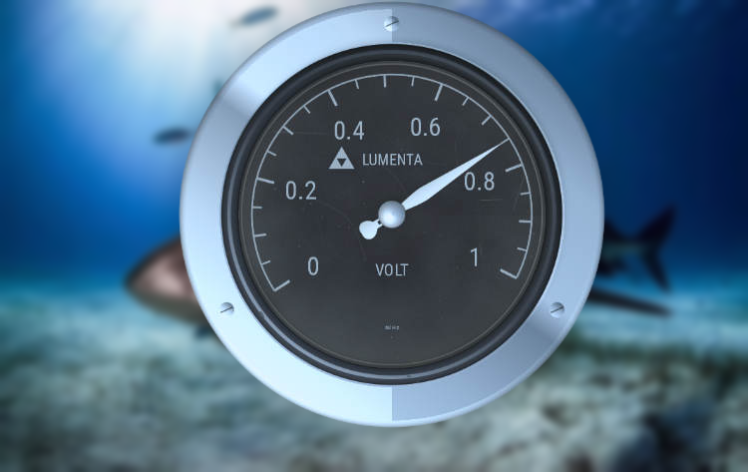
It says {"value": 0.75, "unit": "V"}
